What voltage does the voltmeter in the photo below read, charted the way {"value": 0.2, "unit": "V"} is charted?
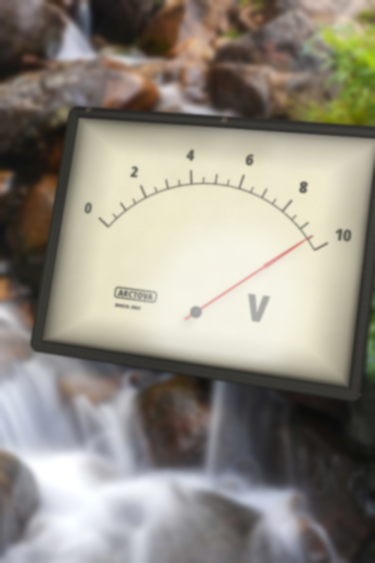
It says {"value": 9.5, "unit": "V"}
